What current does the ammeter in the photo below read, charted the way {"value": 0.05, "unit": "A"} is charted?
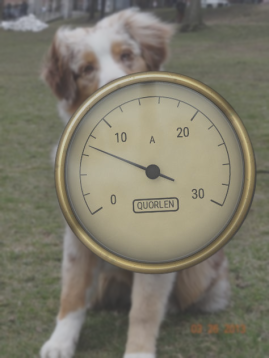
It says {"value": 7, "unit": "A"}
